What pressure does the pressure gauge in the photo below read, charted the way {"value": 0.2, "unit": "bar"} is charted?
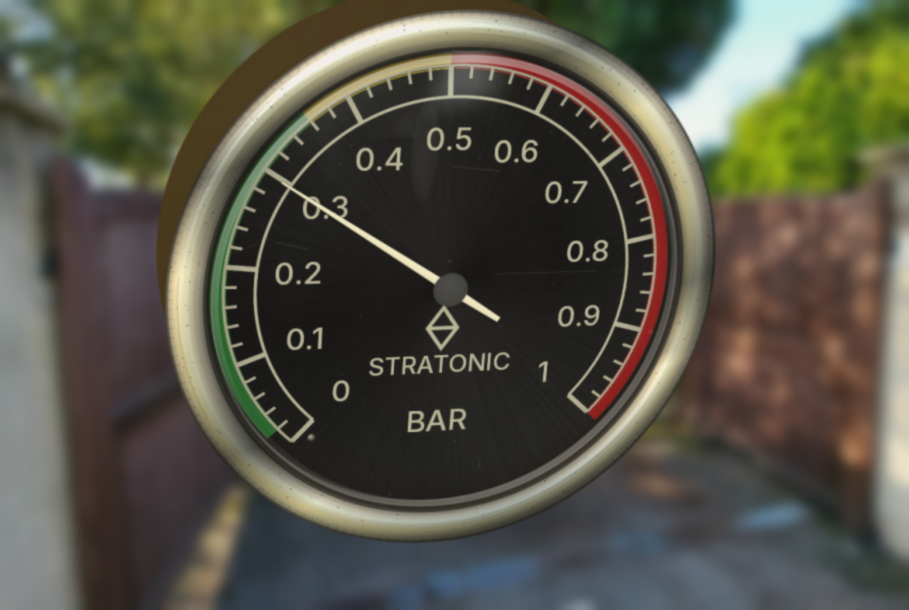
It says {"value": 0.3, "unit": "bar"}
